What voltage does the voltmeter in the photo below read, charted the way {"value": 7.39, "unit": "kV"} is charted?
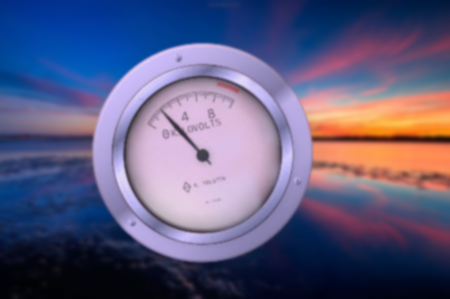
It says {"value": 2, "unit": "kV"}
